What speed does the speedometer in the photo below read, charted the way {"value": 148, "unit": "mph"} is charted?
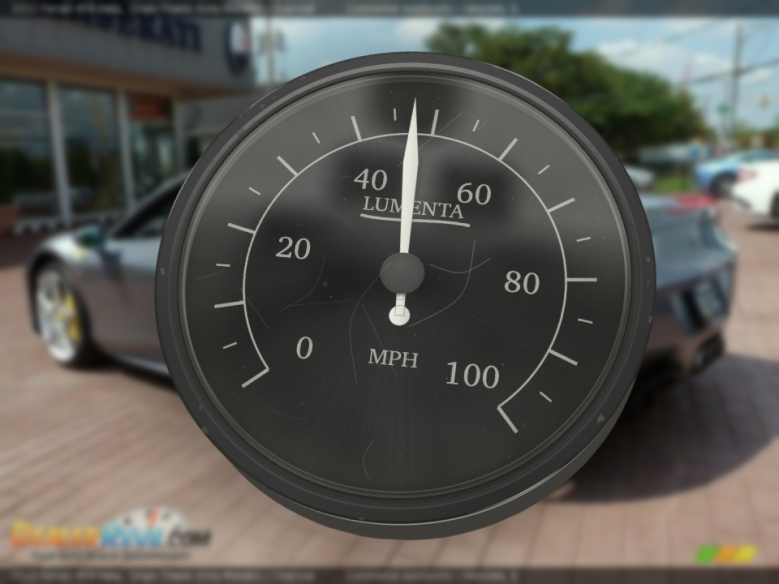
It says {"value": 47.5, "unit": "mph"}
